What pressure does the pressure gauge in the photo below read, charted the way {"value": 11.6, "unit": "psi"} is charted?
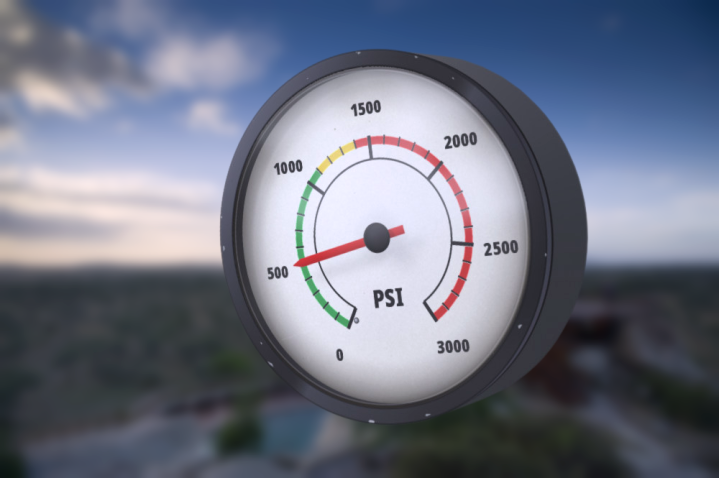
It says {"value": 500, "unit": "psi"}
